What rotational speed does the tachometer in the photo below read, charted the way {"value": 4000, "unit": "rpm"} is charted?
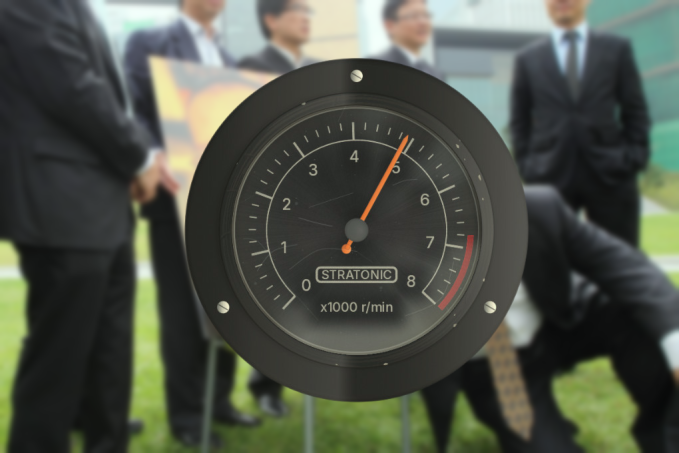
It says {"value": 4900, "unit": "rpm"}
